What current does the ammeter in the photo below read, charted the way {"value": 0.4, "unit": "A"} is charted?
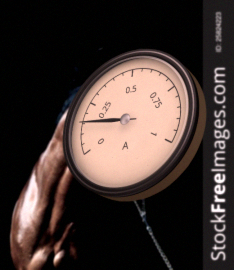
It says {"value": 0.15, "unit": "A"}
